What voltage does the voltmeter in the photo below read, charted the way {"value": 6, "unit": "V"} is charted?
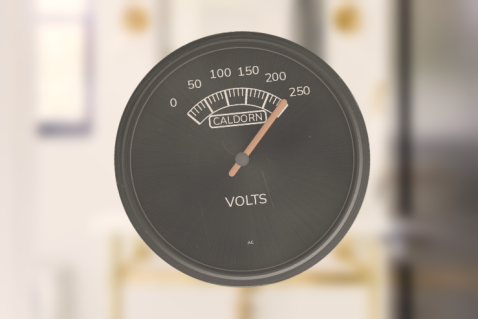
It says {"value": 240, "unit": "V"}
